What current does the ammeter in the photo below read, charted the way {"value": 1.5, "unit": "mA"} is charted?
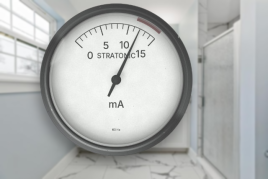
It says {"value": 12, "unit": "mA"}
